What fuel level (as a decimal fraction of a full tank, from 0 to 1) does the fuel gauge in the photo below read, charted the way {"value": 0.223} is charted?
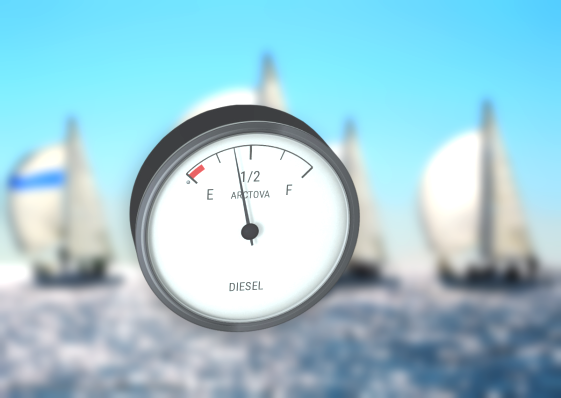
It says {"value": 0.375}
